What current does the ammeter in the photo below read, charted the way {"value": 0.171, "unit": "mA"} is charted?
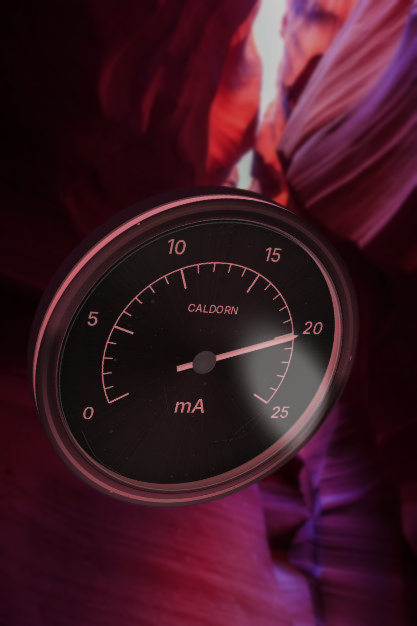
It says {"value": 20, "unit": "mA"}
